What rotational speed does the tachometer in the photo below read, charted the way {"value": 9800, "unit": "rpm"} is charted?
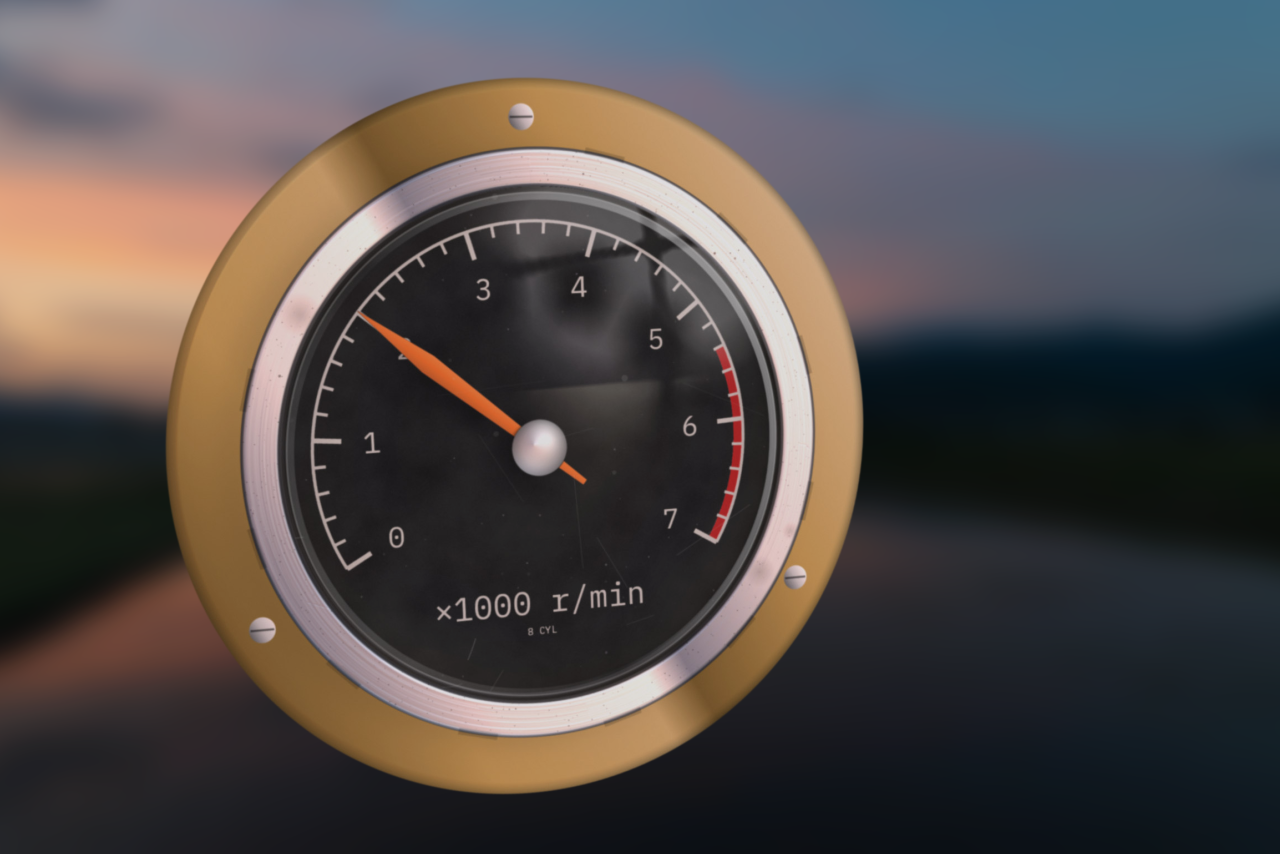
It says {"value": 2000, "unit": "rpm"}
